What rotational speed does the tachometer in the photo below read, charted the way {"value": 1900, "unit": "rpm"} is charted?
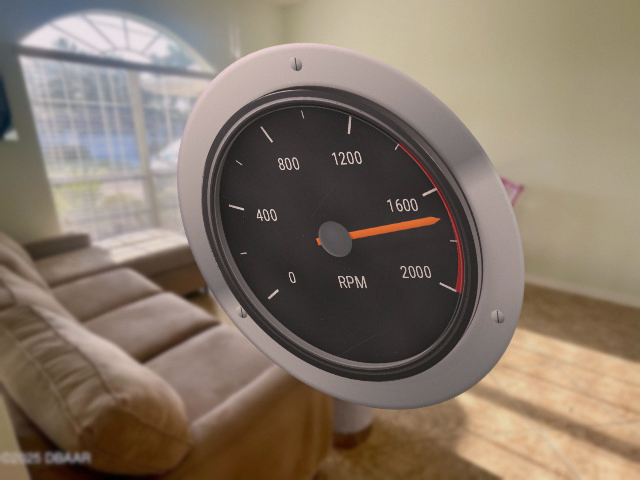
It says {"value": 1700, "unit": "rpm"}
